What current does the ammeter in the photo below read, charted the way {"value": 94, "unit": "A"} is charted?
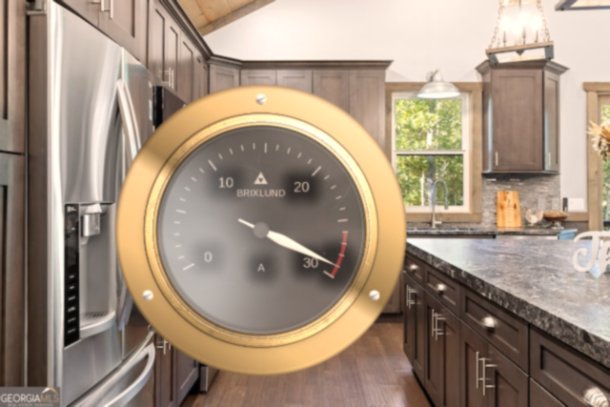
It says {"value": 29, "unit": "A"}
